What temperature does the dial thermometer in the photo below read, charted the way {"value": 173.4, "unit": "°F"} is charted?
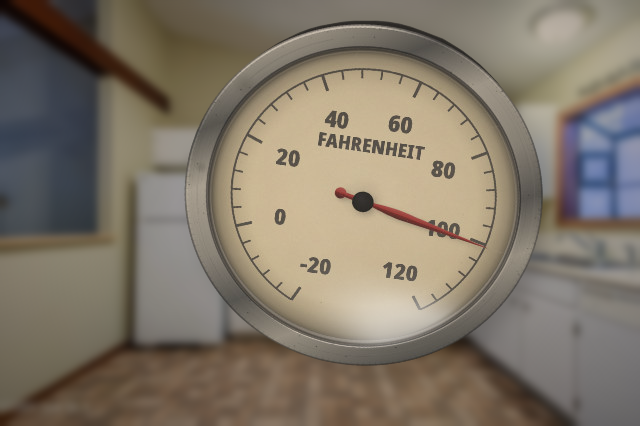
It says {"value": 100, "unit": "°F"}
